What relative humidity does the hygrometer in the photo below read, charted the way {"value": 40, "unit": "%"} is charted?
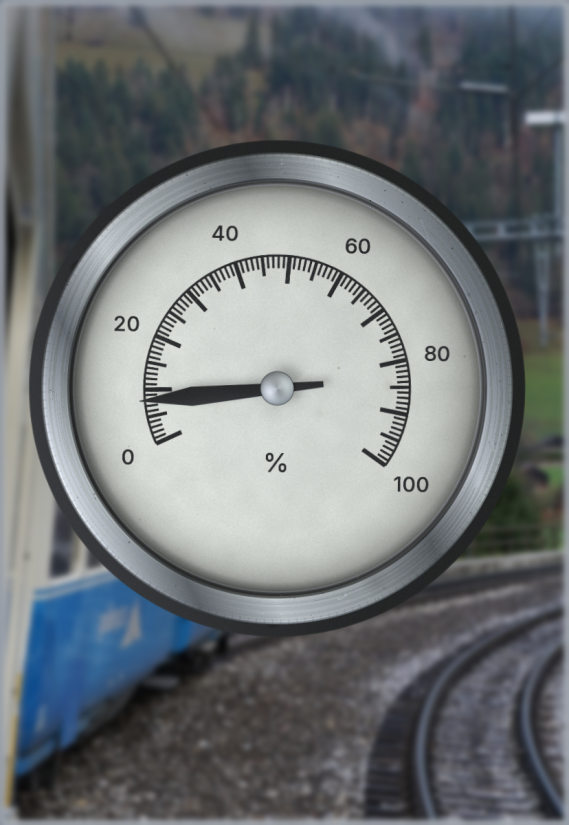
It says {"value": 8, "unit": "%"}
